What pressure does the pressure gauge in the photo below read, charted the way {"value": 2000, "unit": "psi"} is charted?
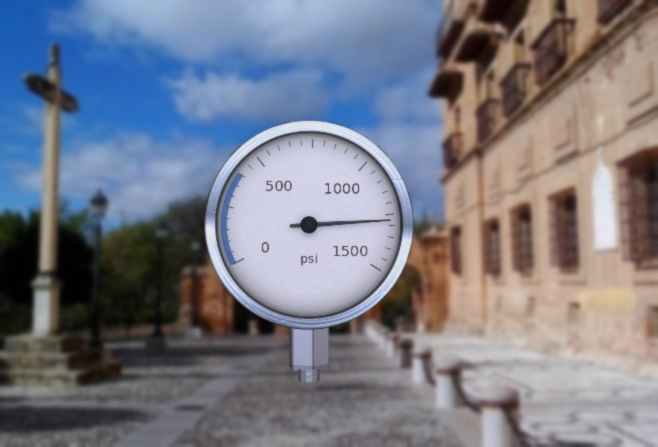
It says {"value": 1275, "unit": "psi"}
